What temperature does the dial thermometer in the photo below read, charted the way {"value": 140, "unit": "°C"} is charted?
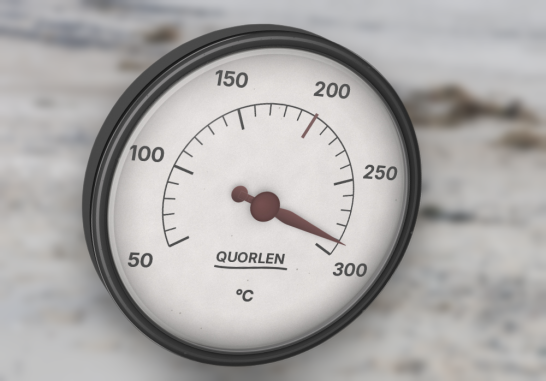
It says {"value": 290, "unit": "°C"}
